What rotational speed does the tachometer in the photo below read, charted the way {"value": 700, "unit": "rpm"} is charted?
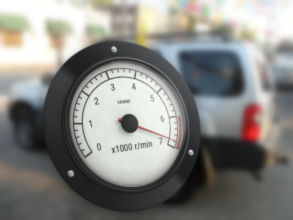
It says {"value": 6800, "unit": "rpm"}
